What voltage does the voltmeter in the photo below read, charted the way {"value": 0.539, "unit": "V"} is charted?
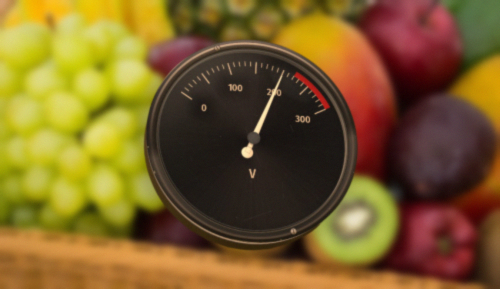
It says {"value": 200, "unit": "V"}
